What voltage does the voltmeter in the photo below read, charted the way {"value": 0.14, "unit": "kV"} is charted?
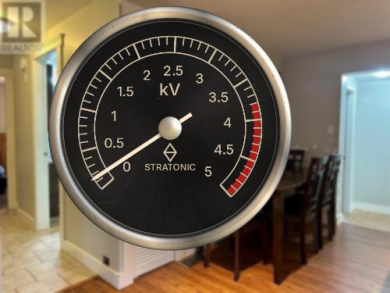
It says {"value": 0.15, "unit": "kV"}
